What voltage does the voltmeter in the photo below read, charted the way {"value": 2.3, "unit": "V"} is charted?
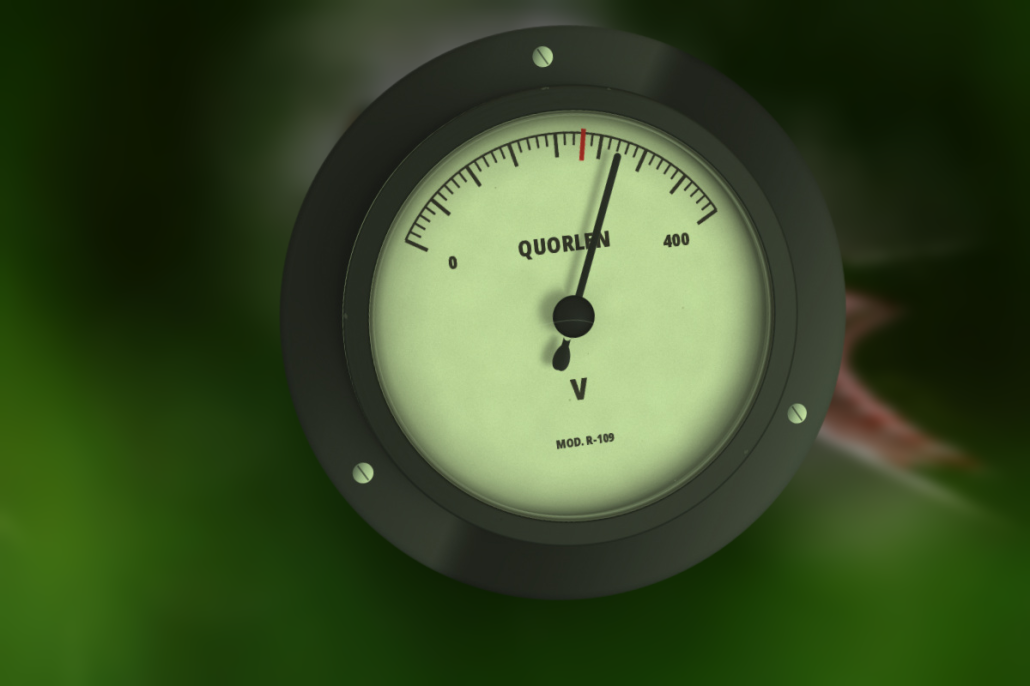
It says {"value": 270, "unit": "V"}
